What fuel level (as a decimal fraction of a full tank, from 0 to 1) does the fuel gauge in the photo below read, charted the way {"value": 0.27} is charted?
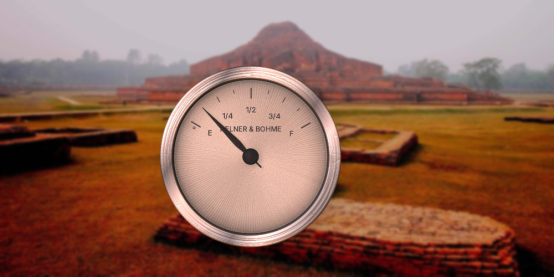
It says {"value": 0.125}
